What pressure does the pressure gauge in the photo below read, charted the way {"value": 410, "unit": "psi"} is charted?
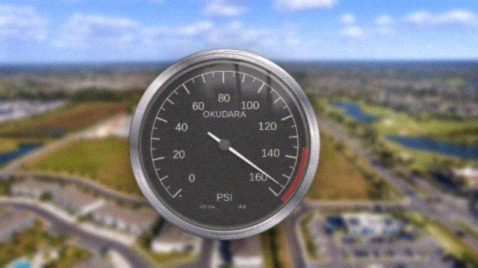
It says {"value": 155, "unit": "psi"}
